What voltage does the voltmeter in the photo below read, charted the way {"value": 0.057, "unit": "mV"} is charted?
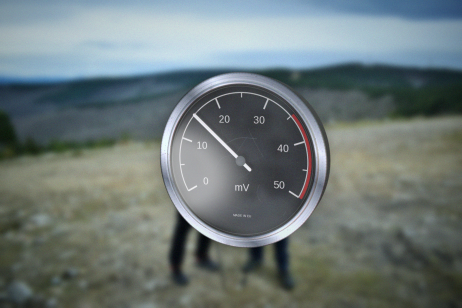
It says {"value": 15, "unit": "mV"}
